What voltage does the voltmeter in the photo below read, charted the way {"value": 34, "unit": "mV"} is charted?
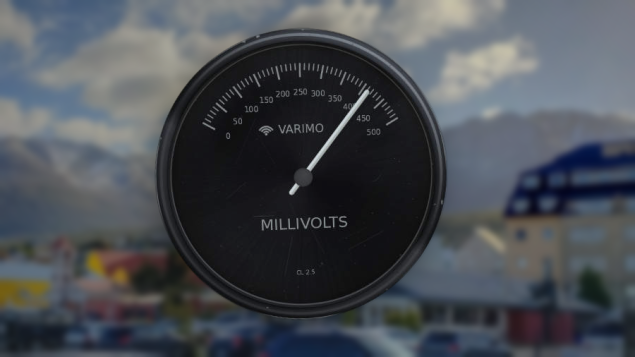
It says {"value": 410, "unit": "mV"}
